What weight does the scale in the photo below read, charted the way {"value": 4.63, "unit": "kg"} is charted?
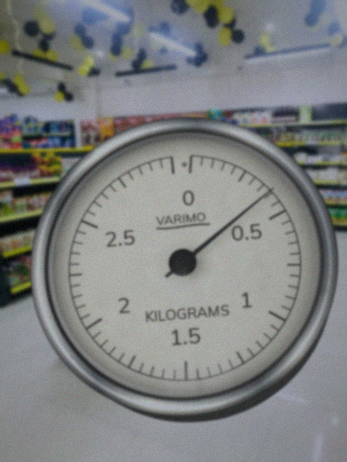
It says {"value": 0.4, "unit": "kg"}
